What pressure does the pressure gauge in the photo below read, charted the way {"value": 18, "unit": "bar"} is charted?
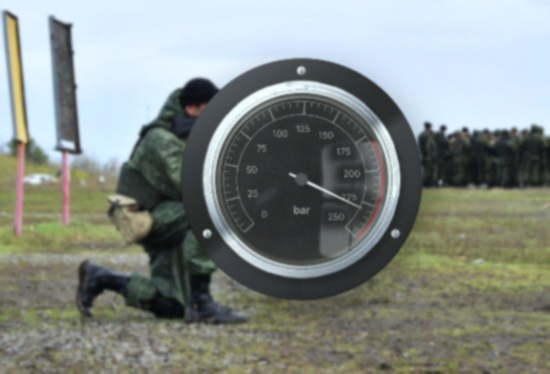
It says {"value": 230, "unit": "bar"}
